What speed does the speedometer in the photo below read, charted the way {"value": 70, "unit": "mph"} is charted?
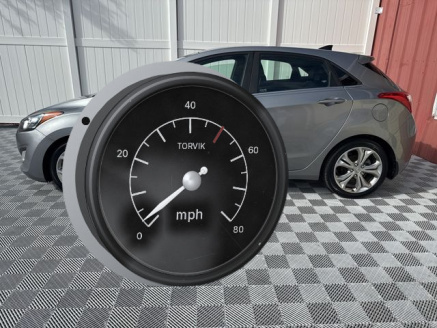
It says {"value": 2.5, "unit": "mph"}
